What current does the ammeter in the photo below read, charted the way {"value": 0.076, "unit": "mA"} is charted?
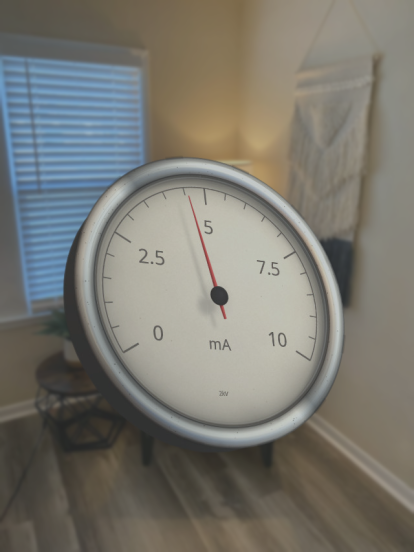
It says {"value": 4.5, "unit": "mA"}
